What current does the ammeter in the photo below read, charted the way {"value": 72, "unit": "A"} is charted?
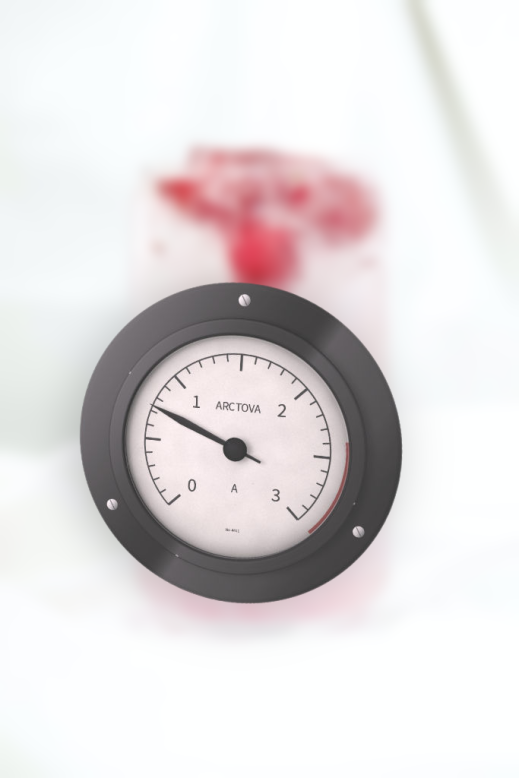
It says {"value": 0.75, "unit": "A"}
